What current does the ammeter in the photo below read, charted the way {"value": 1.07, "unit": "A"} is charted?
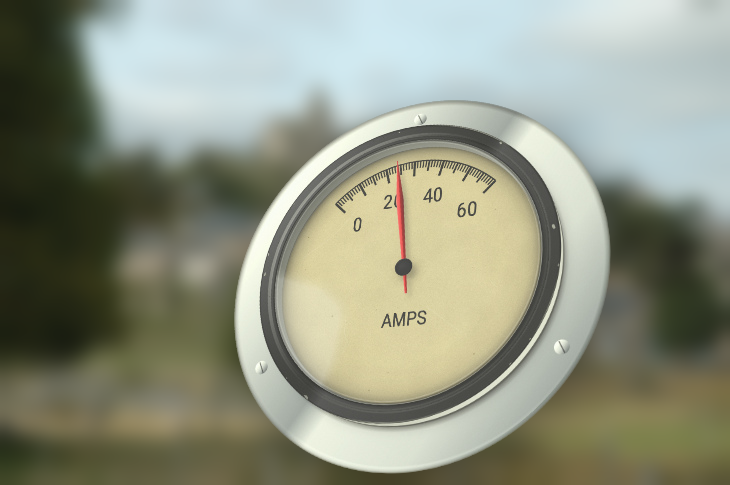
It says {"value": 25, "unit": "A"}
